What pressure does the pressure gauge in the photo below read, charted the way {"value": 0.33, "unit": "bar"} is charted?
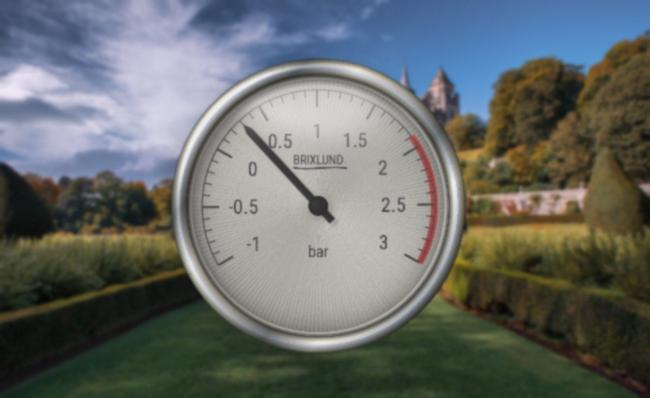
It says {"value": 0.3, "unit": "bar"}
